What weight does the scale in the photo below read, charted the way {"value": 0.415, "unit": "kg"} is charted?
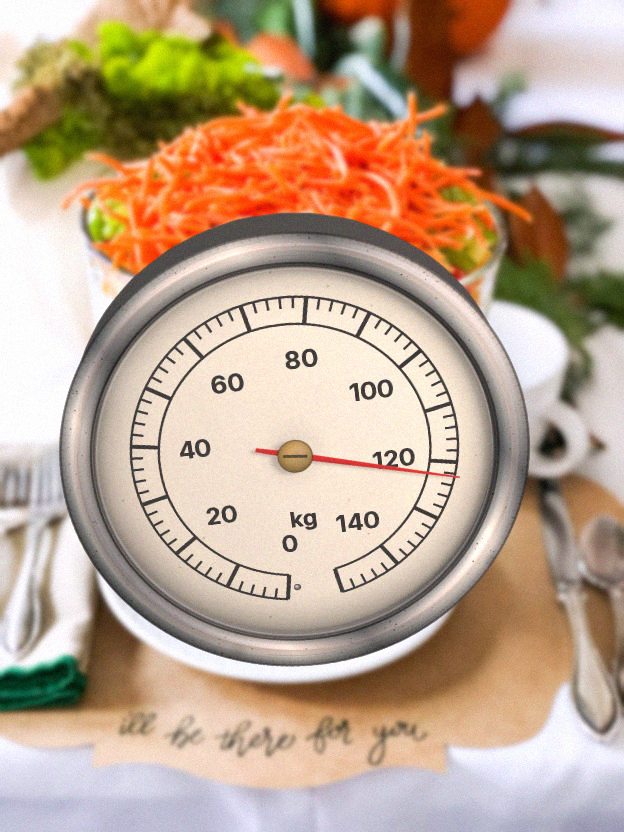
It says {"value": 122, "unit": "kg"}
